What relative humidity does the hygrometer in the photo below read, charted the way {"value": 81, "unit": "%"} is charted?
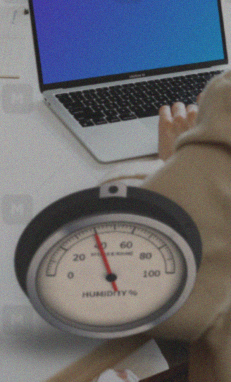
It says {"value": 40, "unit": "%"}
